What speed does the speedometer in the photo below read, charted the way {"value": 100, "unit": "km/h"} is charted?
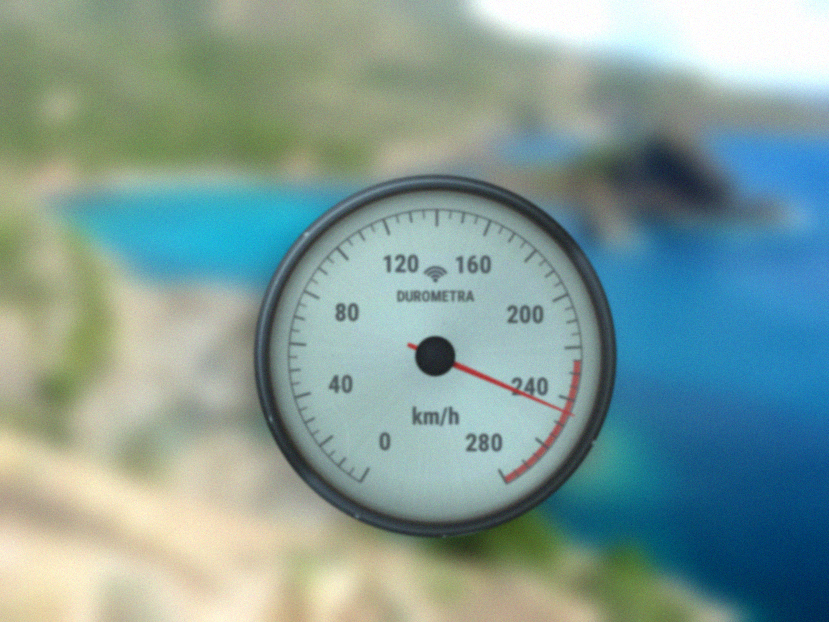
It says {"value": 245, "unit": "km/h"}
